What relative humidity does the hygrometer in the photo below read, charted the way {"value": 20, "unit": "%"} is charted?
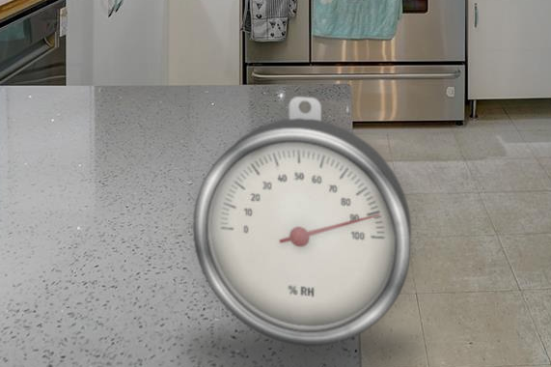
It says {"value": 90, "unit": "%"}
